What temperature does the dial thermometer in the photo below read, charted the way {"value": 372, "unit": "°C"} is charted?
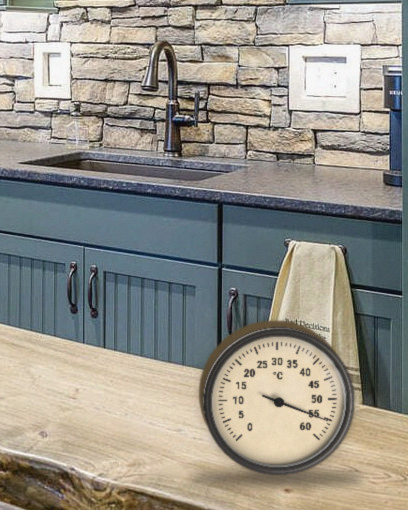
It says {"value": 55, "unit": "°C"}
